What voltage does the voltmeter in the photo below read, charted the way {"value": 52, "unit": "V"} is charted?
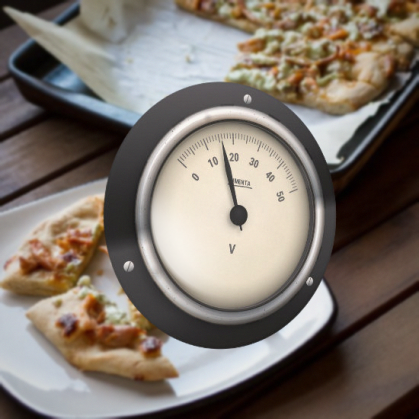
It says {"value": 15, "unit": "V"}
